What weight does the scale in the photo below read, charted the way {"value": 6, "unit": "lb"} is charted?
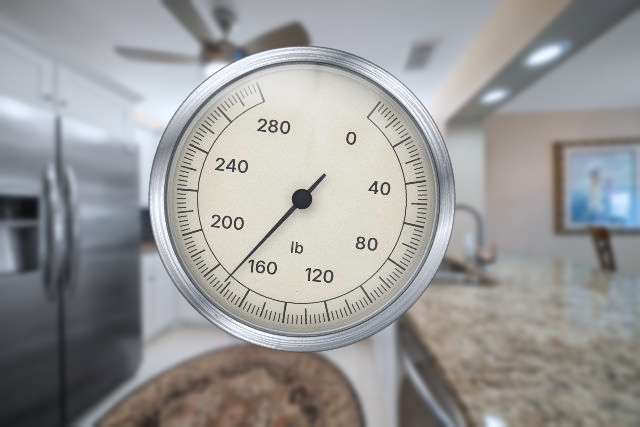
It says {"value": 172, "unit": "lb"}
